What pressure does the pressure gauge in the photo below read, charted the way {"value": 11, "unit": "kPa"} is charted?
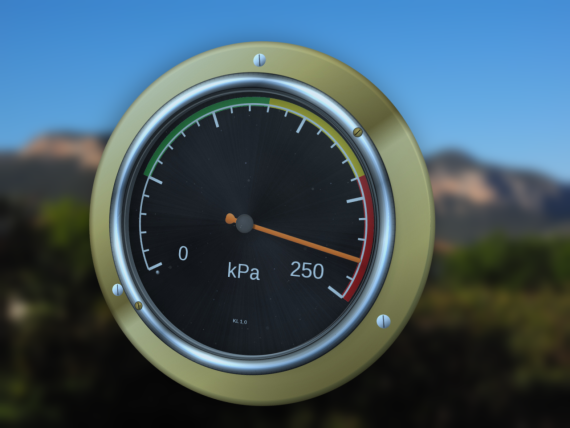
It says {"value": 230, "unit": "kPa"}
